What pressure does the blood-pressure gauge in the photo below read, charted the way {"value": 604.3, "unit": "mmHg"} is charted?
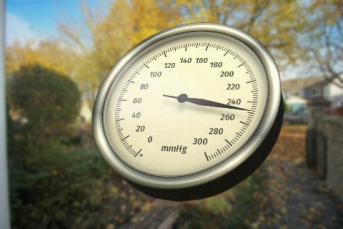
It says {"value": 250, "unit": "mmHg"}
